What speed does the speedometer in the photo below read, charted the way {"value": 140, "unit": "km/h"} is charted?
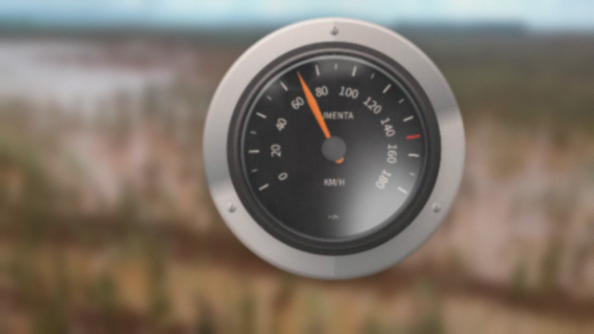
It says {"value": 70, "unit": "km/h"}
